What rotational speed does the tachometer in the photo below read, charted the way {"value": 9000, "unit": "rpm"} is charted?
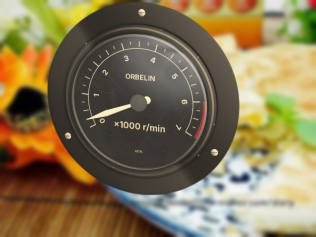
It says {"value": 250, "unit": "rpm"}
